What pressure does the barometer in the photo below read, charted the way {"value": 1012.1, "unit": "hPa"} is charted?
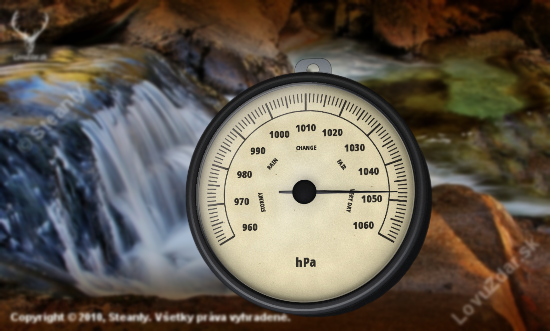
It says {"value": 1048, "unit": "hPa"}
